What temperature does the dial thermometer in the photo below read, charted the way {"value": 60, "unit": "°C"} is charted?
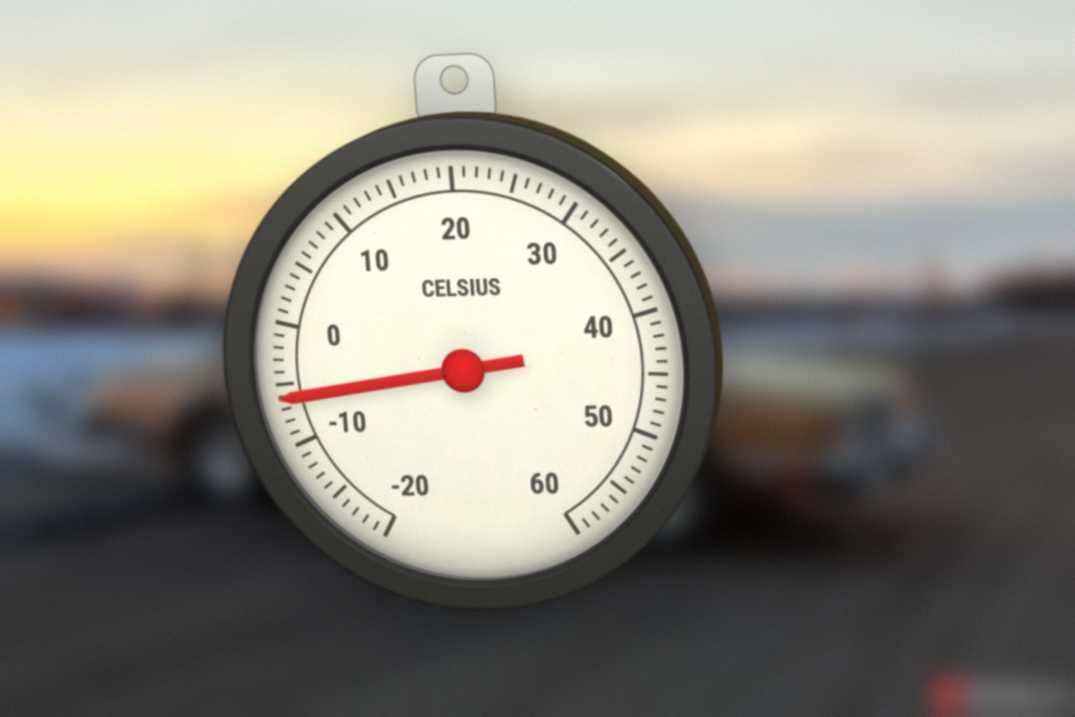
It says {"value": -6, "unit": "°C"}
